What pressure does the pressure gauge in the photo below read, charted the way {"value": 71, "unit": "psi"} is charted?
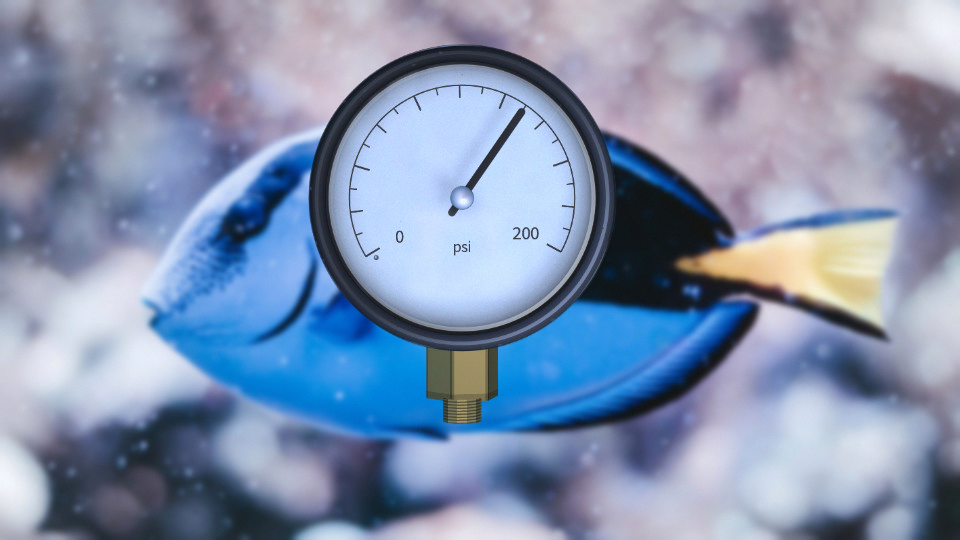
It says {"value": 130, "unit": "psi"}
